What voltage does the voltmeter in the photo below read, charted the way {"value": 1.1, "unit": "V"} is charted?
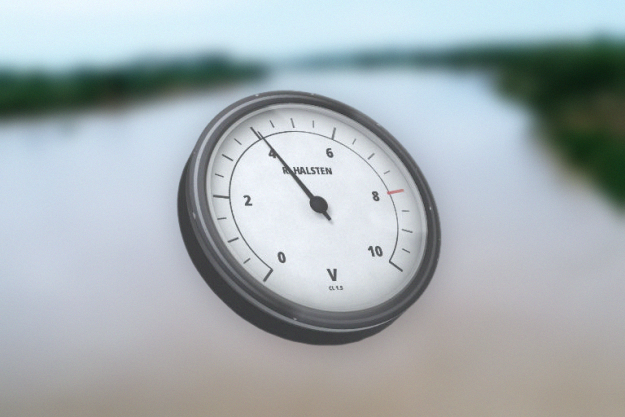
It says {"value": 4, "unit": "V"}
